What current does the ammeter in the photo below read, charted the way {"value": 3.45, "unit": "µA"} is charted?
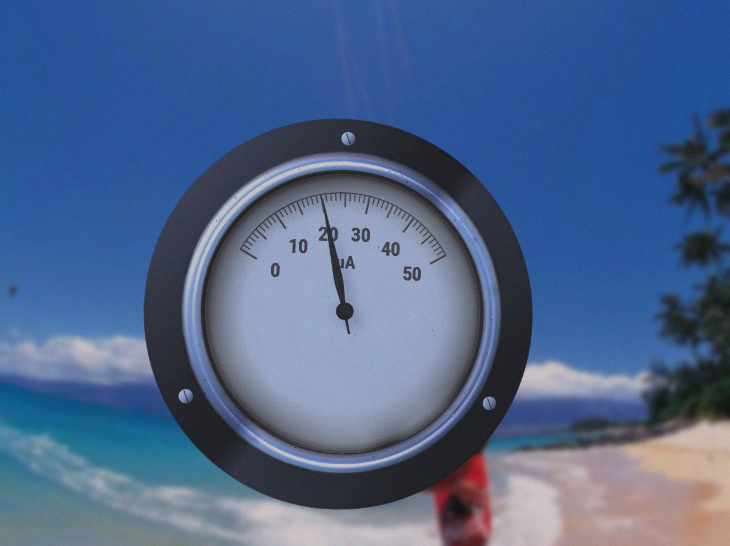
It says {"value": 20, "unit": "µA"}
